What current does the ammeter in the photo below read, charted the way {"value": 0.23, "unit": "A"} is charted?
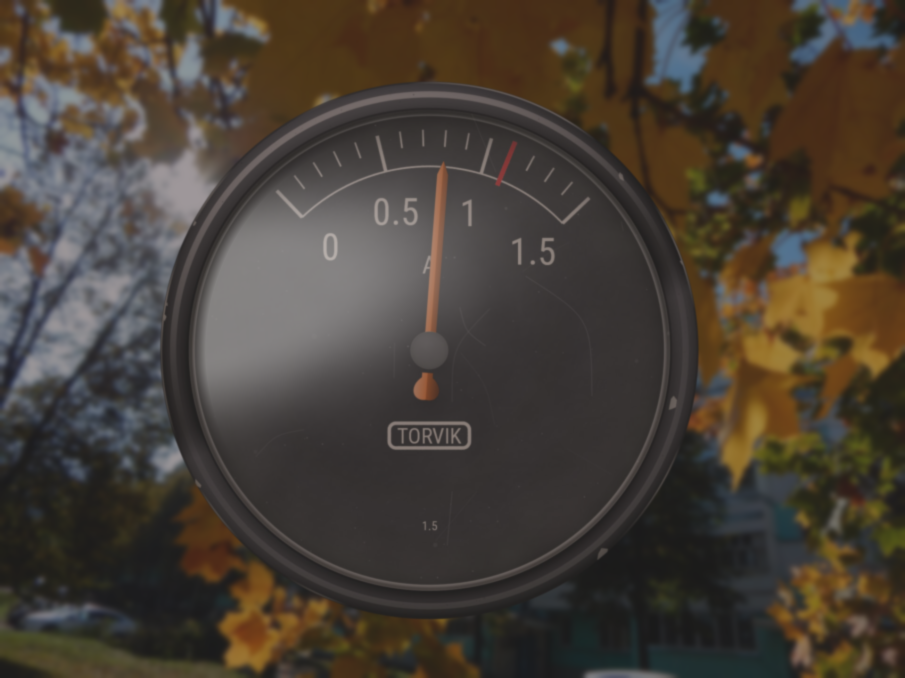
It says {"value": 0.8, "unit": "A"}
